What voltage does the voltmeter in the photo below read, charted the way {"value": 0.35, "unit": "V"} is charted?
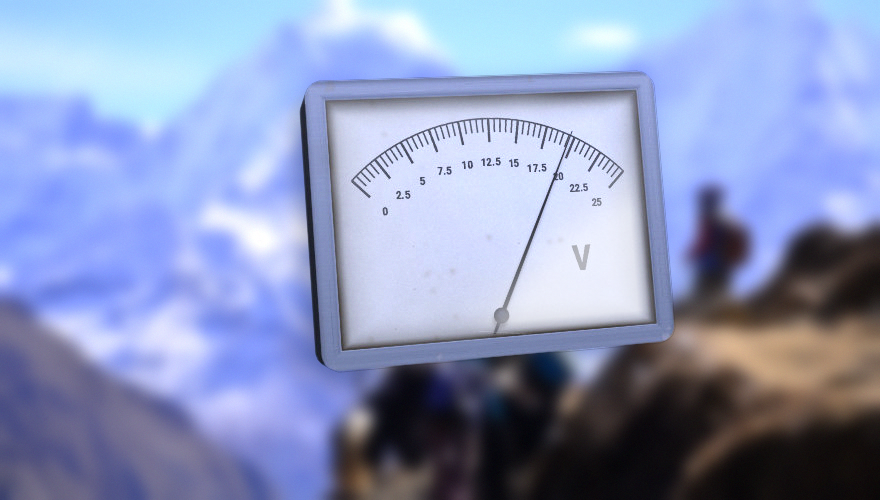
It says {"value": 19.5, "unit": "V"}
